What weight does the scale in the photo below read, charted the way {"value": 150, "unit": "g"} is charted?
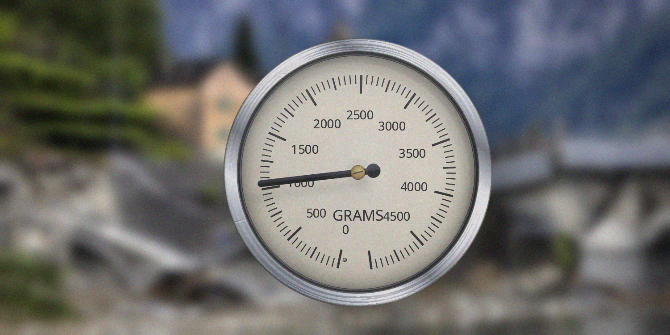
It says {"value": 1050, "unit": "g"}
